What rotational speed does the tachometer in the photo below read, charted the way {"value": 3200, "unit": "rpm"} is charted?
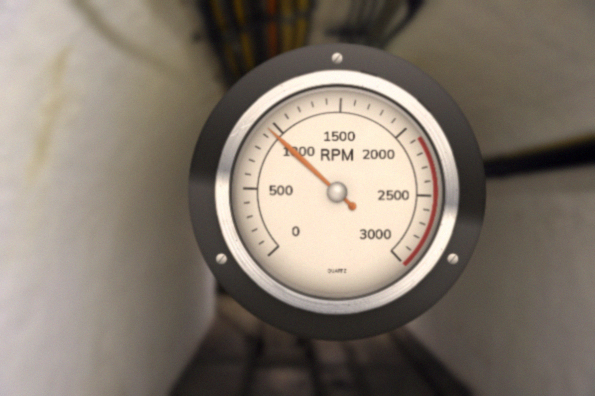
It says {"value": 950, "unit": "rpm"}
